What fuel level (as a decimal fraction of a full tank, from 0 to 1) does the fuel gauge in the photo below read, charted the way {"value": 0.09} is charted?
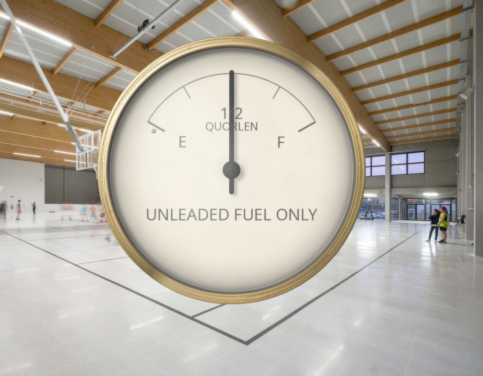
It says {"value": 0.5}
